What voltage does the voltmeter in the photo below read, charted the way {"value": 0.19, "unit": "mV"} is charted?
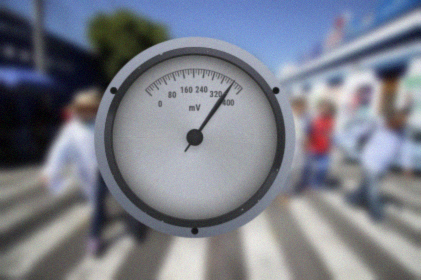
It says {"value": 360, "unit": "mV"}
